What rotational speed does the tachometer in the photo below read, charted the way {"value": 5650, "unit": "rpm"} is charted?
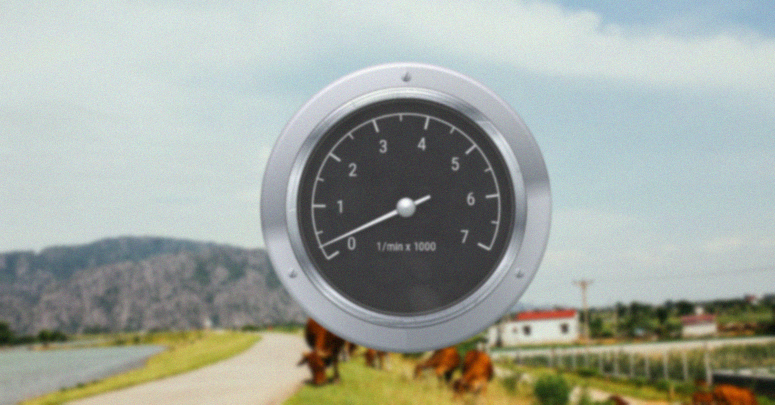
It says {"value": 250, "unit": "rpm"}
